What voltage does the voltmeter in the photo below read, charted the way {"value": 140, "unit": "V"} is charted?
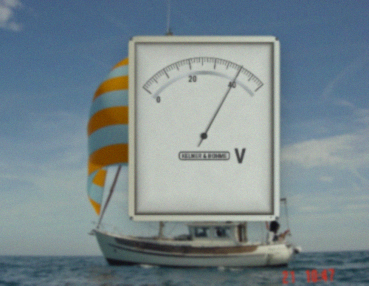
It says {"value": 40, "unit": "V"}
